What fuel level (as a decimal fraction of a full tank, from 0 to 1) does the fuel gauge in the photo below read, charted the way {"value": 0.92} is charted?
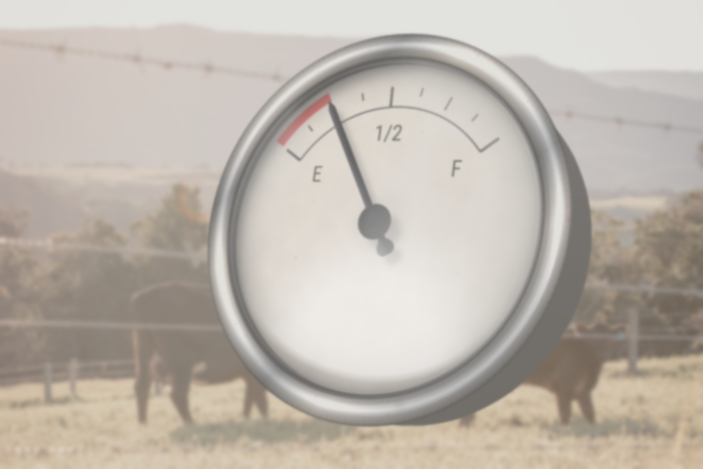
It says {"value": 0.25}
